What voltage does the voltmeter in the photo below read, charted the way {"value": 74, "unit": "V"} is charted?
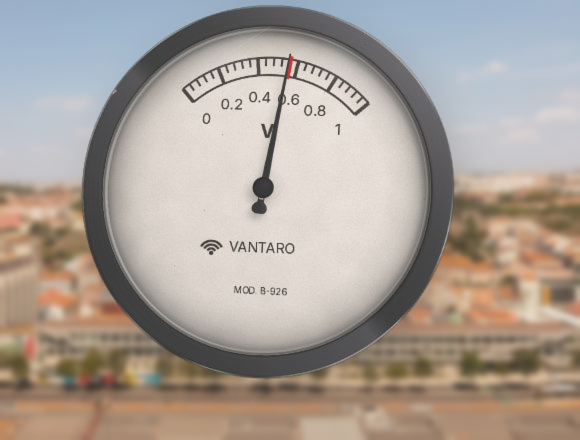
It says {"value": 0.56, "unit": "V"}
